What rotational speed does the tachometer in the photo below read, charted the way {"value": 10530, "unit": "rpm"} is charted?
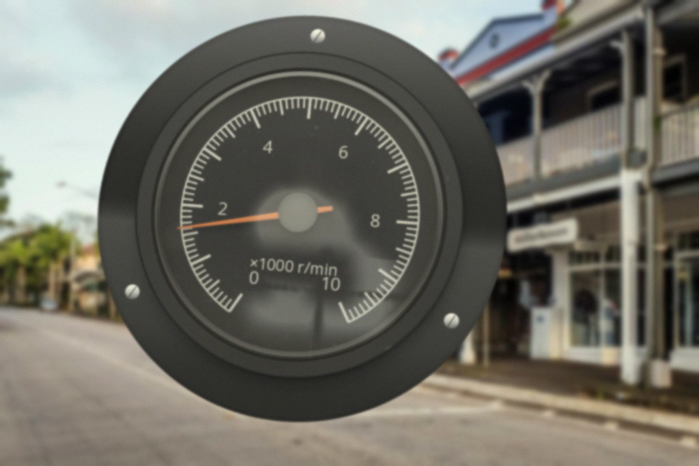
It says {"value": 1600, "unit": "rpm"}
